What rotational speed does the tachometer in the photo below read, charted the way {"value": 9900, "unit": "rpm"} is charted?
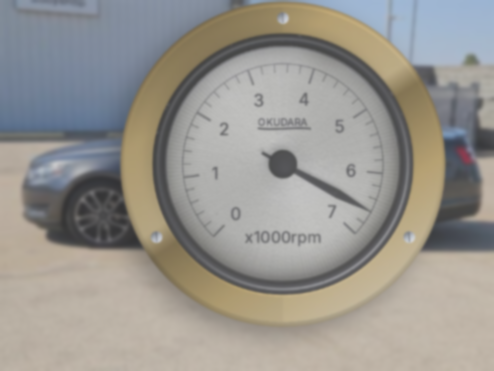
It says {"value": 6600, "unit": "rpm"}
